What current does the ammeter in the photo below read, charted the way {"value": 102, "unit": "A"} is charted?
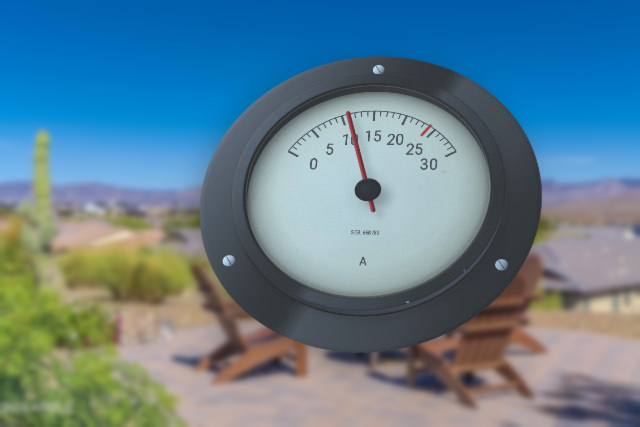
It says {"value": 11, "unit": "A"}
